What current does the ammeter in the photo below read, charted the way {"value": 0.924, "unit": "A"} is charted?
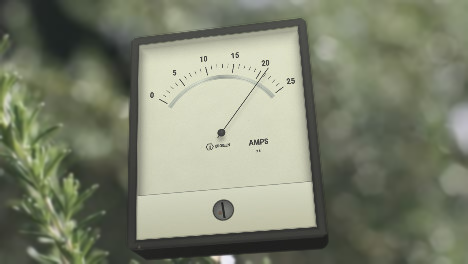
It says {"value": 21, "unit": "A"}
